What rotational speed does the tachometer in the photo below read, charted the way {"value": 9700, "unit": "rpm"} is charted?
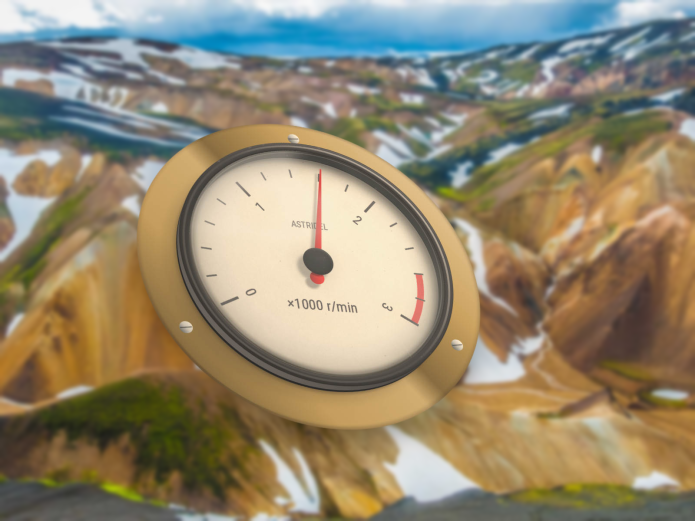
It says {"value": 1600, "unit": "rpm"}
